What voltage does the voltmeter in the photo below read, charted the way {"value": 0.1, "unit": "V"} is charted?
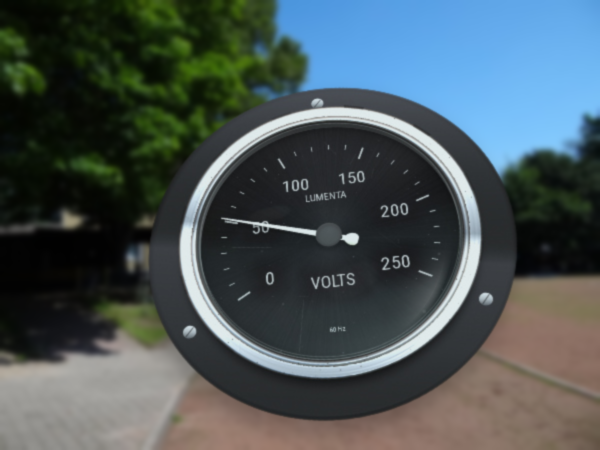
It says {"value": 50, "unit": "V"}
